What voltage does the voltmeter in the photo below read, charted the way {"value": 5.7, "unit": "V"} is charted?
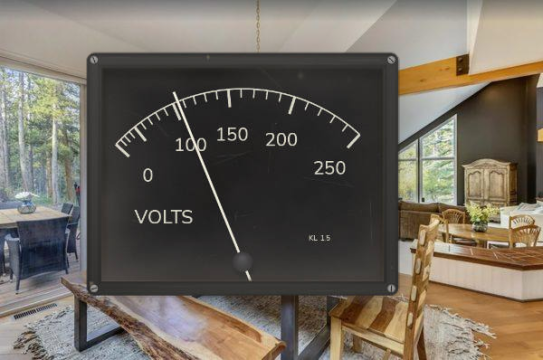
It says {"value": 105, "unit": "V"}
